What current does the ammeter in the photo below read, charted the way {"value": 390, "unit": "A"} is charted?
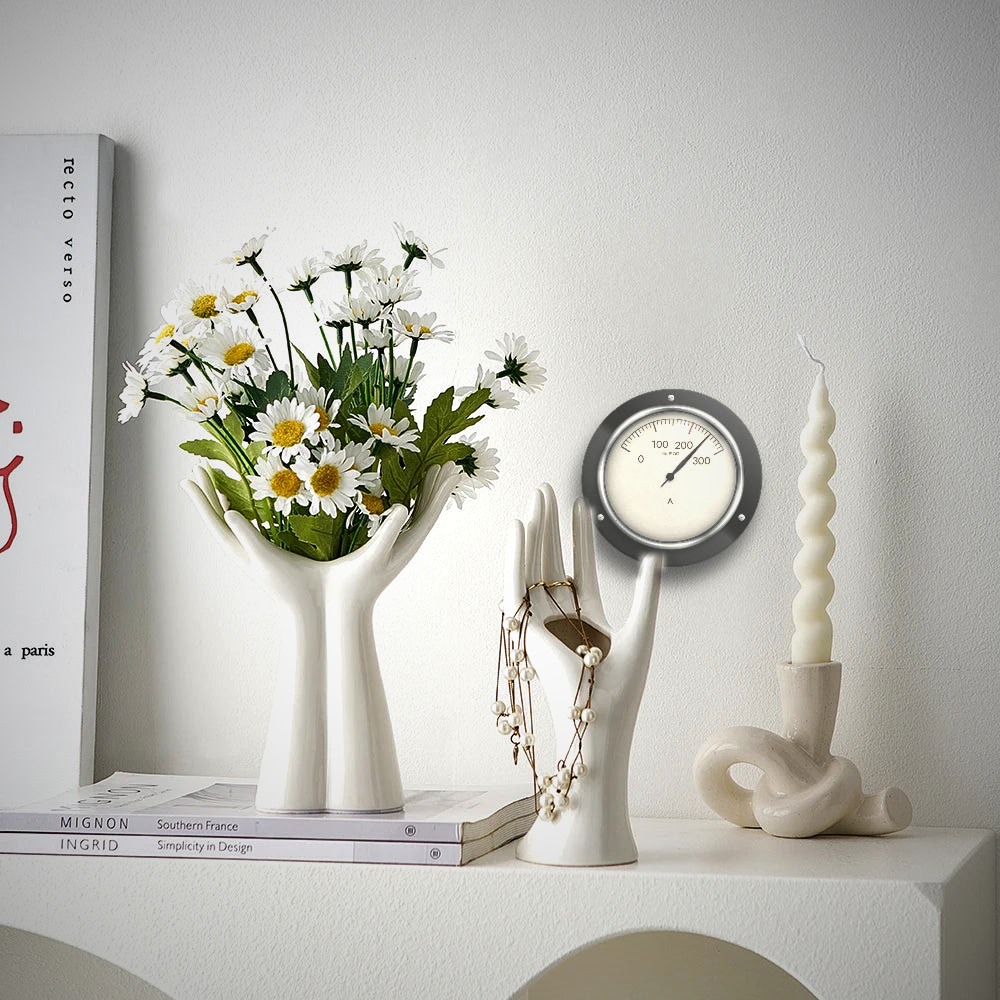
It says {"value": 250, "unit": "A"}
